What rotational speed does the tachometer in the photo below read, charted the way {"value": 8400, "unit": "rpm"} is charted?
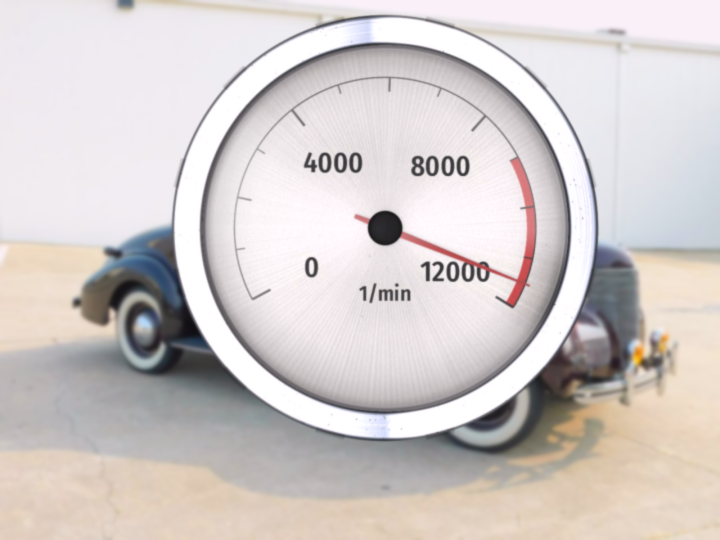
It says {"value": 11500, "unit": "rpm"}
